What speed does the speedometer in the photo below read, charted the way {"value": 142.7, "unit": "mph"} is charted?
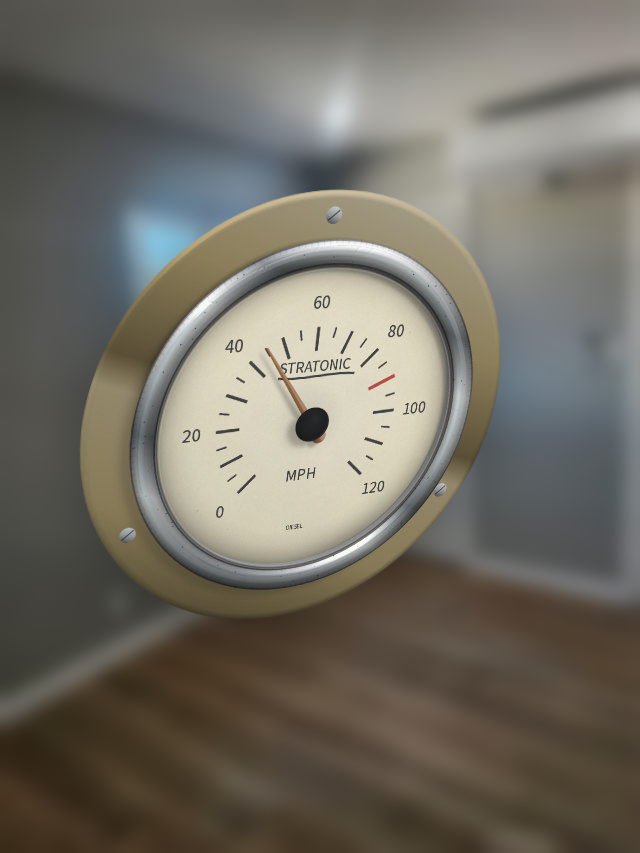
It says {"value": 45, "unit": "mph"}
